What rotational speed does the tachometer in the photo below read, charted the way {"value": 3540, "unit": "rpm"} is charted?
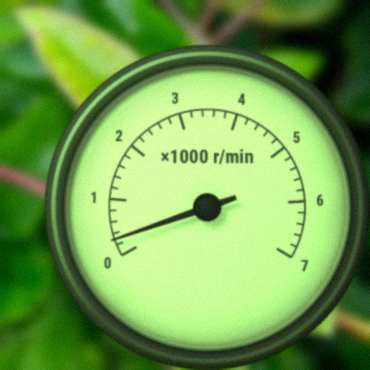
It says {"value": 300, "unit": "rpm"}
